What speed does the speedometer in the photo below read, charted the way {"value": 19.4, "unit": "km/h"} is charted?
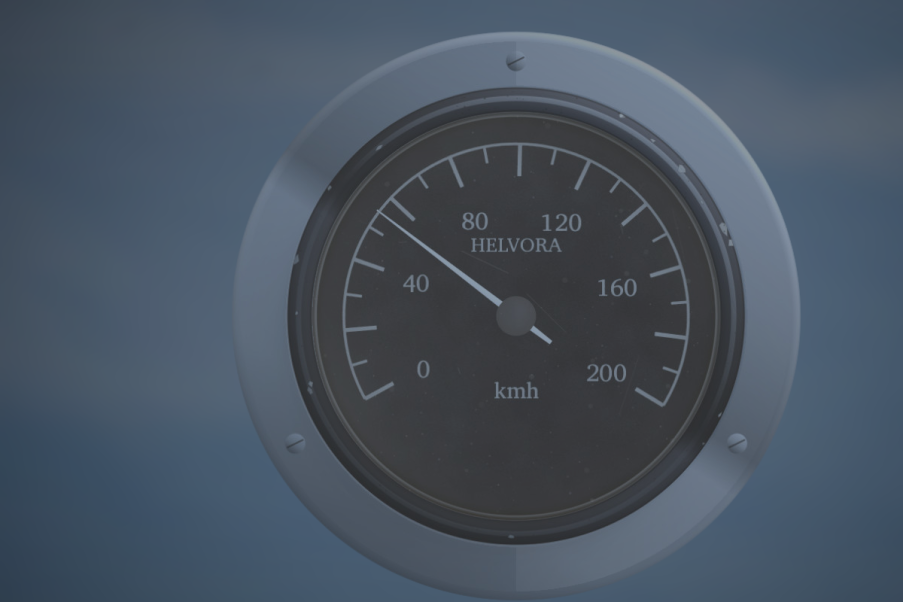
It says {"value": 55, "unit": "km/h"}
